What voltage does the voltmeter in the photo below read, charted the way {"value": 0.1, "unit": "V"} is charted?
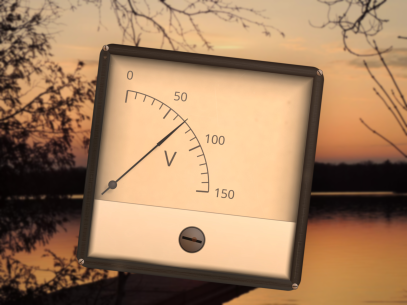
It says {"value": 70, "unit": "V"}
